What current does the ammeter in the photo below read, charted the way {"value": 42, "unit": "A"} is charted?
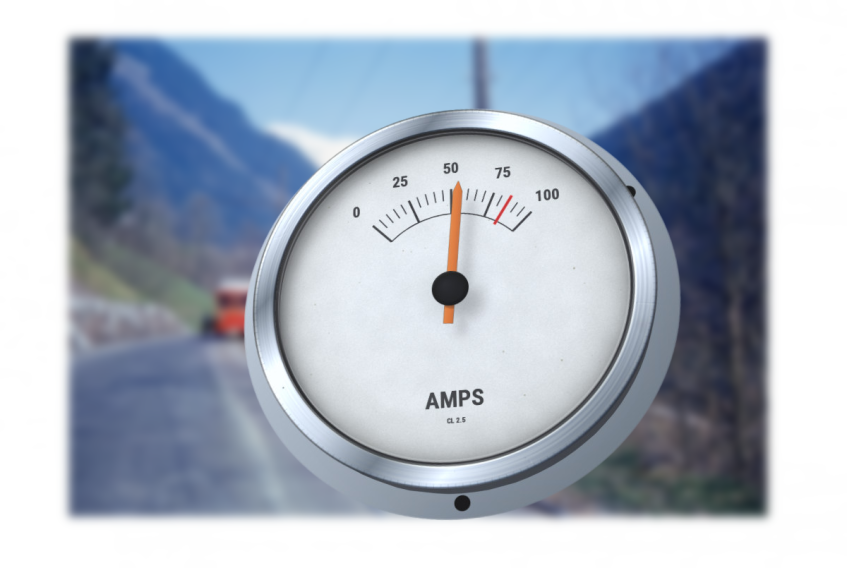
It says {"value": 55, "unit": "A"}
